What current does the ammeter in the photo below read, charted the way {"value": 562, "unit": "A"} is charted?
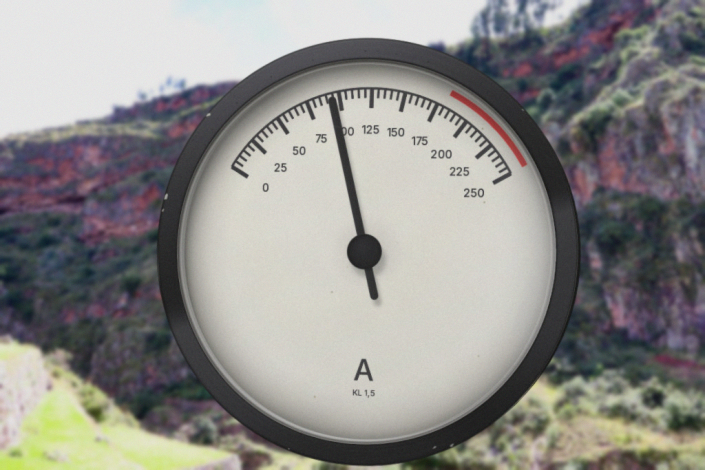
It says {"value": 95, "unit": "A"}
